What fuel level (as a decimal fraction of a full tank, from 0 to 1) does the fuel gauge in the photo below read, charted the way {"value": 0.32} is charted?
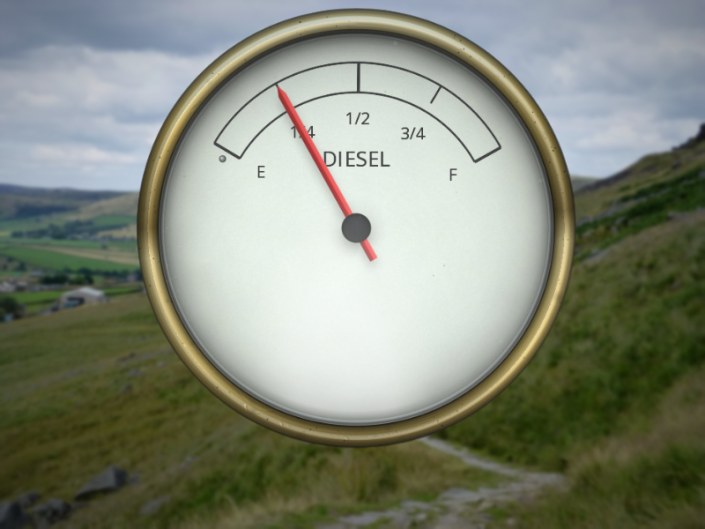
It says {"value": 0.25}
